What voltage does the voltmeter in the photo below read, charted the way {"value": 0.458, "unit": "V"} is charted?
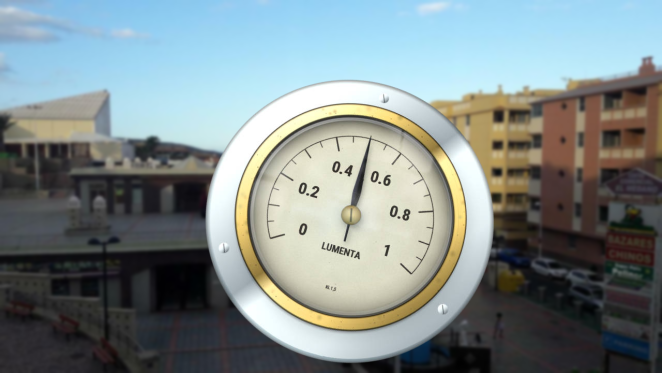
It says {"value": 0.5, "unit": "V"}
